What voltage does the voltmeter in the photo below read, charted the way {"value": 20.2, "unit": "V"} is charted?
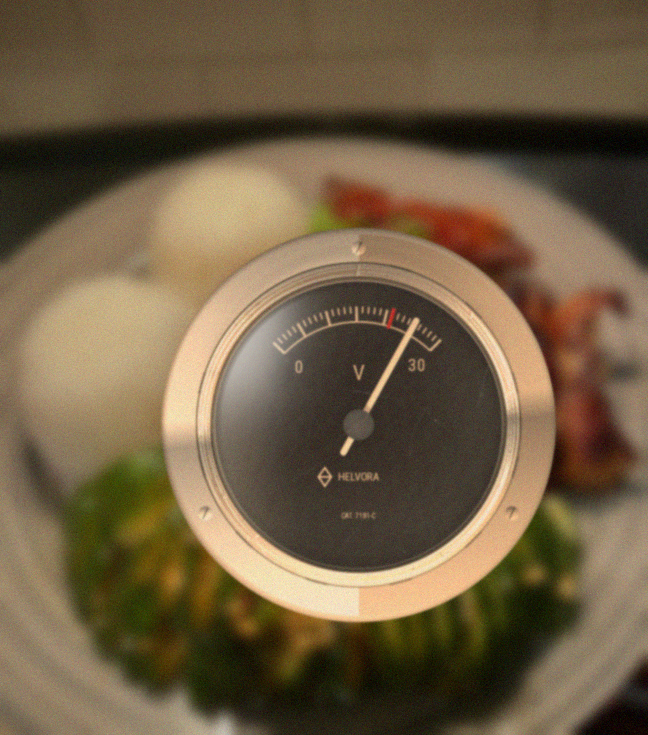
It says {"value": 25, "unit": "V"}
